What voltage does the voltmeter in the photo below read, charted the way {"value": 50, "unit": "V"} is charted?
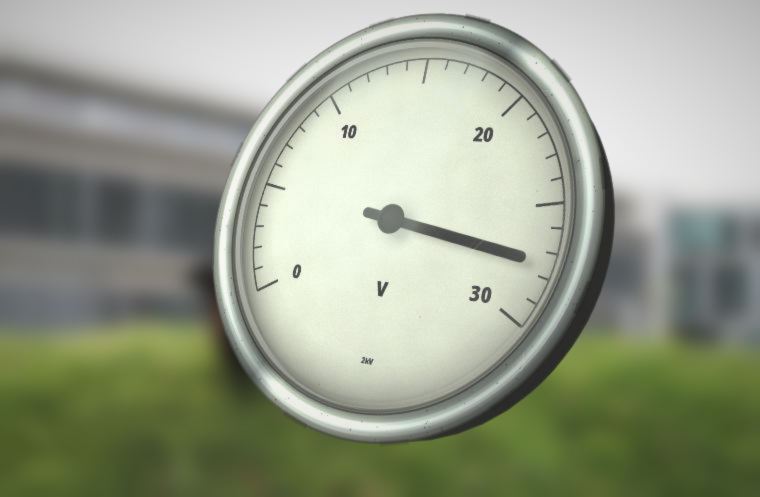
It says {"value": 27.5, "unit": "V"}
